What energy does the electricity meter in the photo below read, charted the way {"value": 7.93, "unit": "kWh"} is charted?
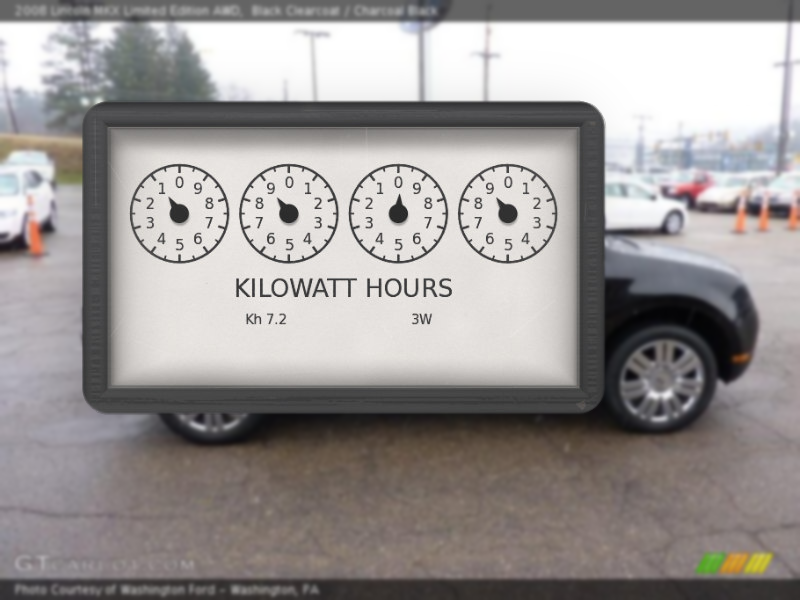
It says {"value": 899, "unit": "kWh"}
